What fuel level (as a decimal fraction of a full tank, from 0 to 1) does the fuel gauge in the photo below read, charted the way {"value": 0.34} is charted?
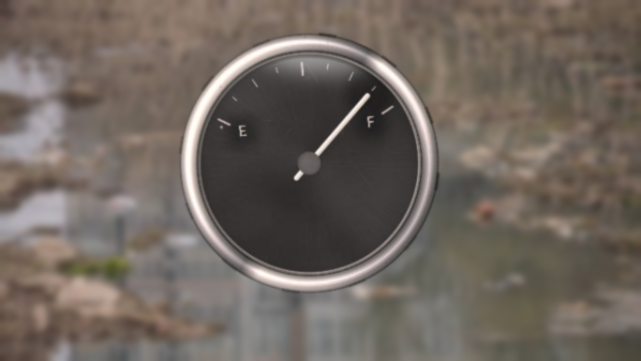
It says {"value": 0.875}
